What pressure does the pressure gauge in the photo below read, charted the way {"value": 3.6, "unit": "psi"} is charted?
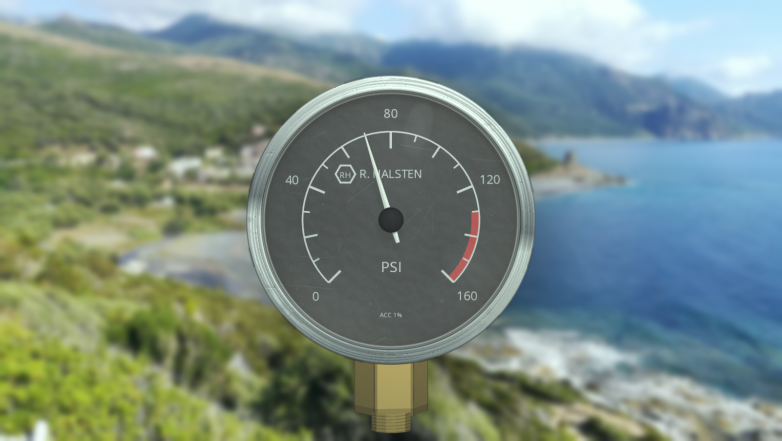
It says {"value": 70, "unit": "psi"}
